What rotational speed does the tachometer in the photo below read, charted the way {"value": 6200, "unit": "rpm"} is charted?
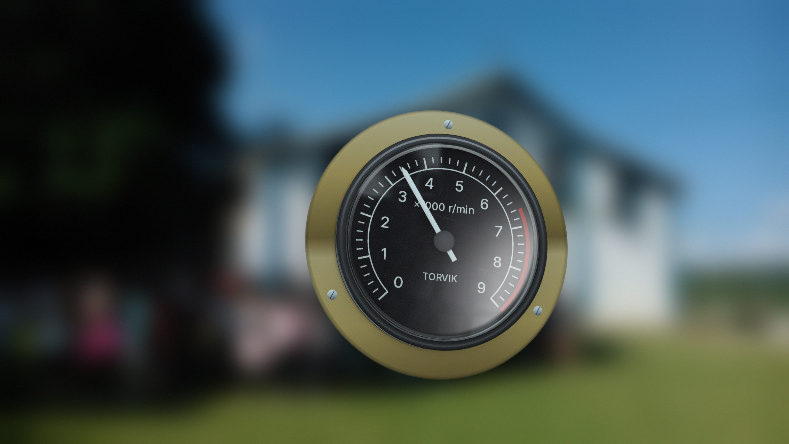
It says {"value": 3400, "unit": "rpm"}
